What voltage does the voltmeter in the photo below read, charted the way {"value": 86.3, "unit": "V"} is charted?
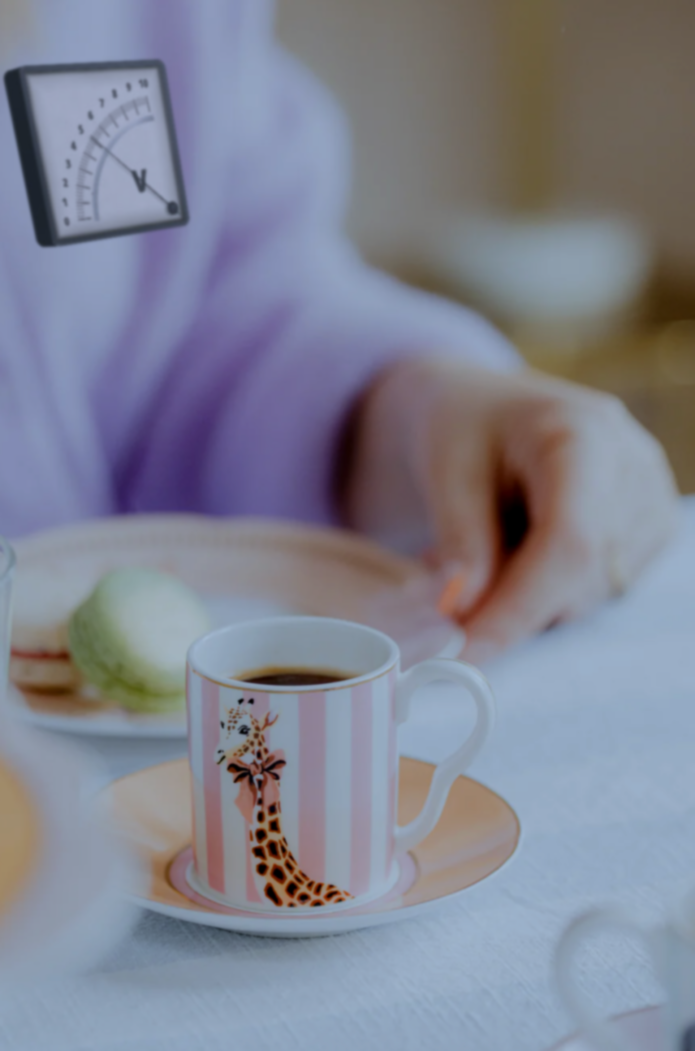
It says {"value": 5, "unit": "V"}
